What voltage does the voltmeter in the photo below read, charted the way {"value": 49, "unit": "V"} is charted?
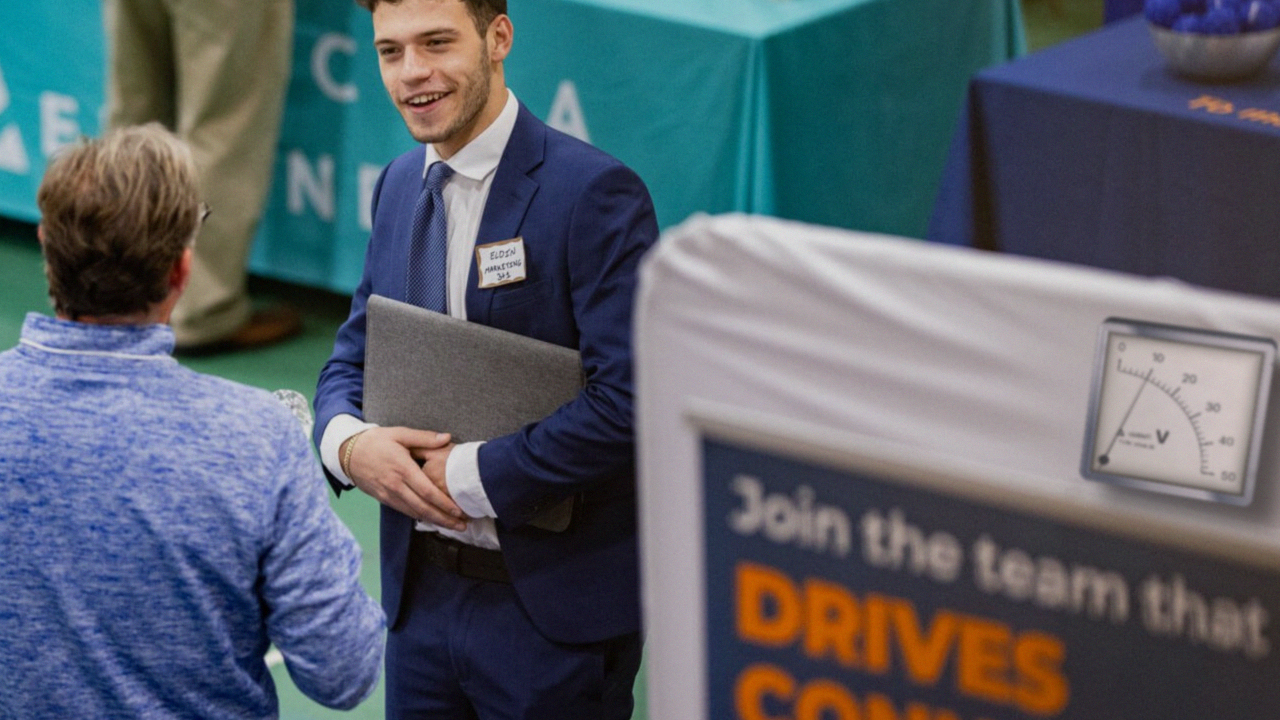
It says {"value": 10, "unit": "V"}
